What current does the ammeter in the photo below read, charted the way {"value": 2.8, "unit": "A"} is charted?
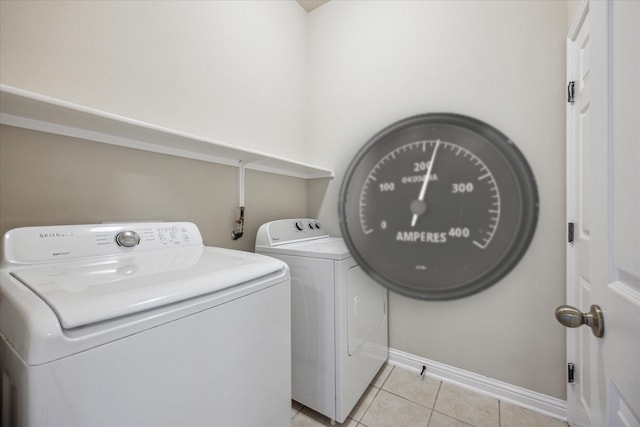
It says {"value": 220, "unit": "A"}
